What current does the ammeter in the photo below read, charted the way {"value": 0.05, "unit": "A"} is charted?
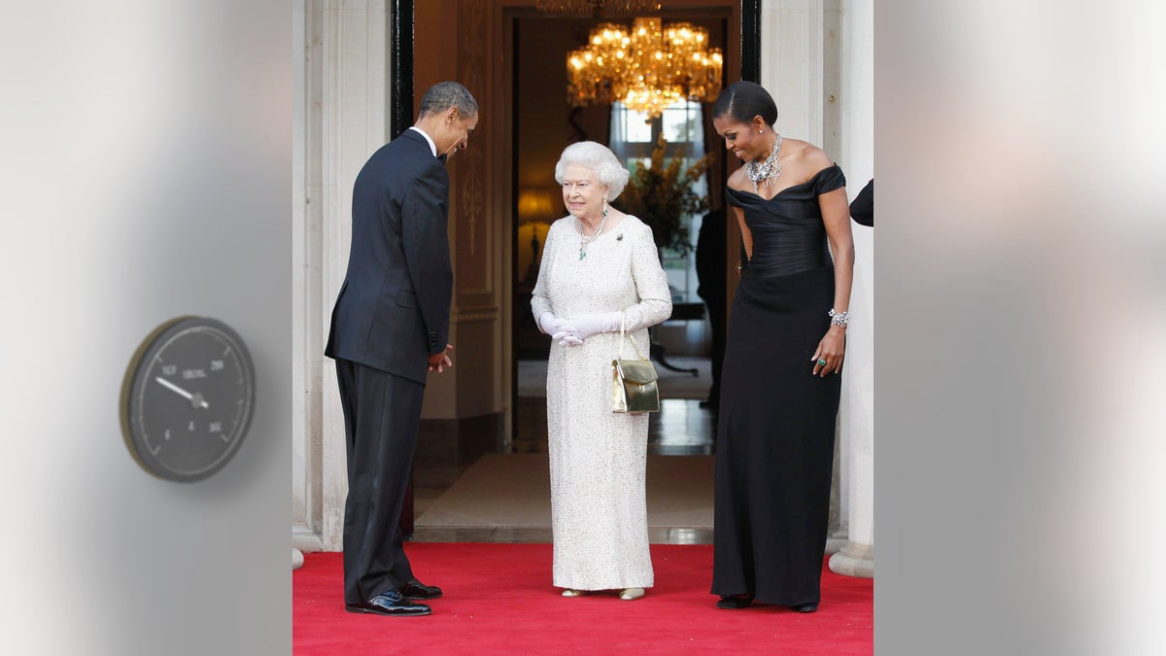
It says {"value": 80, "unit": "A"}
